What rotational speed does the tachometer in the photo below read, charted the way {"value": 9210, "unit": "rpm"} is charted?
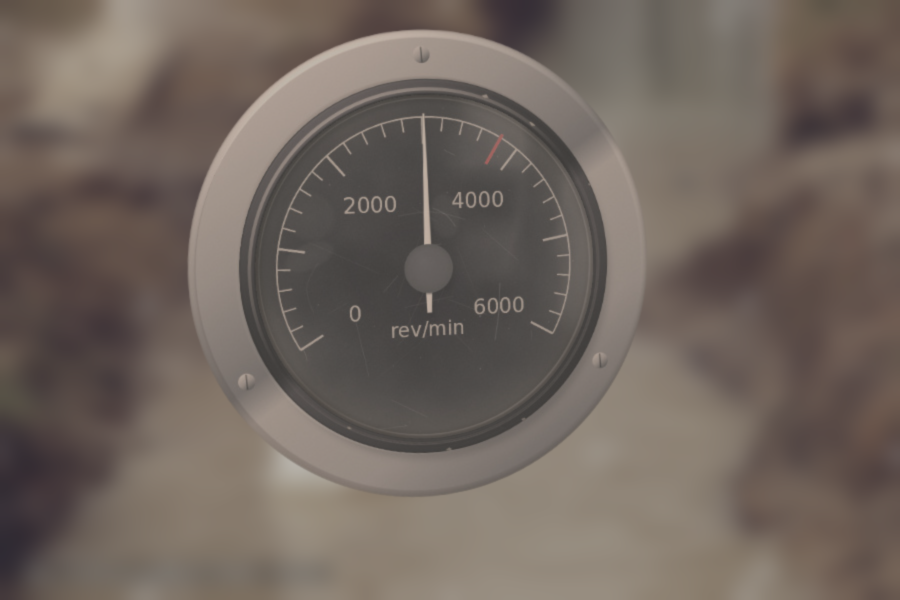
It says {"value": 3000, "unit": "rpm"}
